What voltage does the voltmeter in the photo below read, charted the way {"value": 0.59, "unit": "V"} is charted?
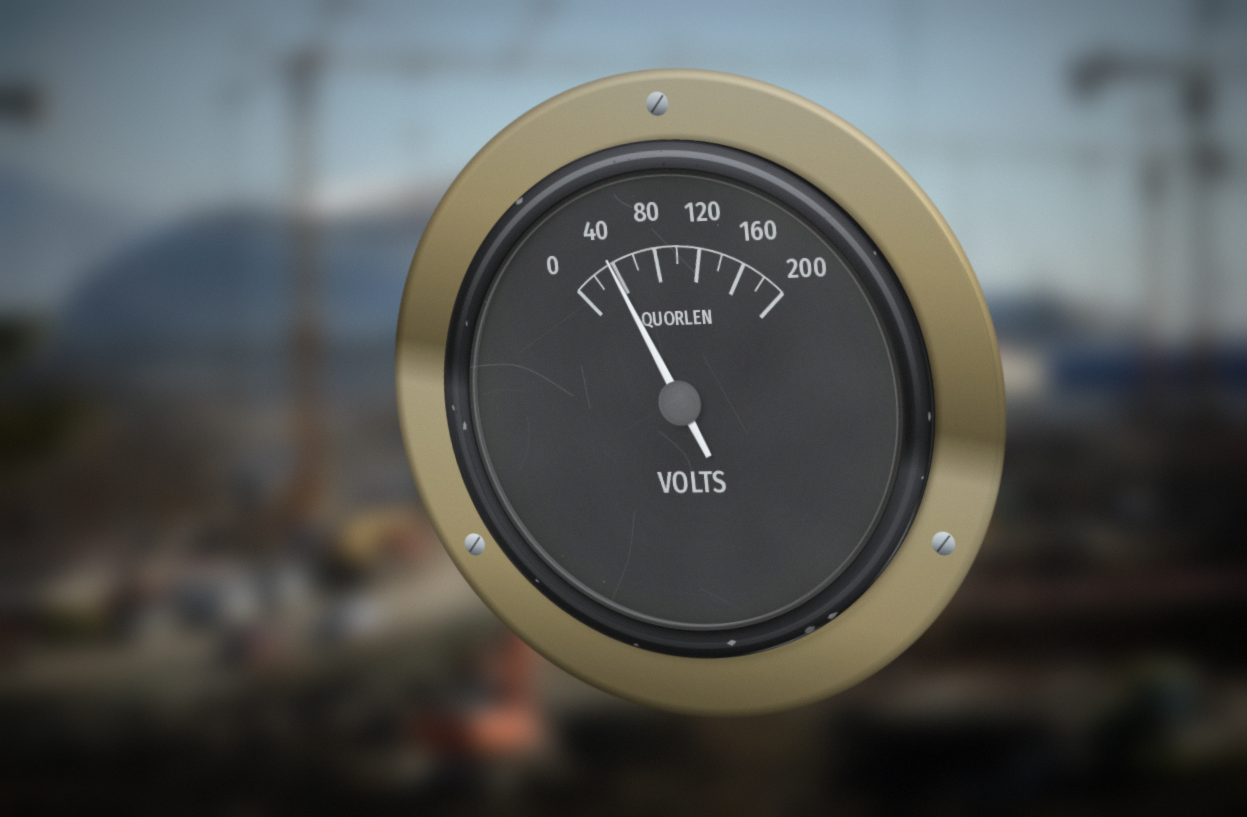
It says {"value": 40, "unit": "V"}
